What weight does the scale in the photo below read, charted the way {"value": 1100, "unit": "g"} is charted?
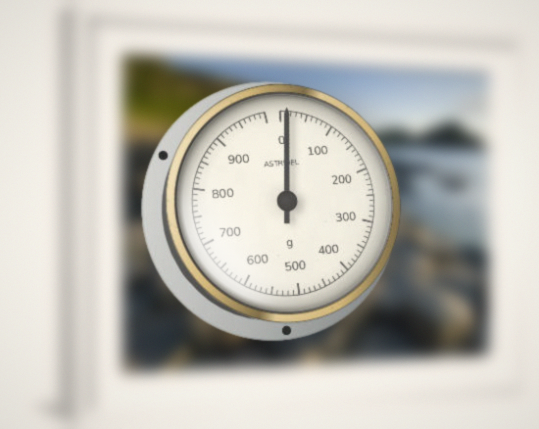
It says {"value": 10, "unit": "g"}
